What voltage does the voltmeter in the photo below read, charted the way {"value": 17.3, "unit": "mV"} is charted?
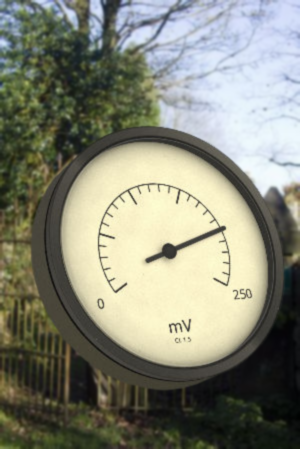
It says {"value": 200, "unit": "mV"}
